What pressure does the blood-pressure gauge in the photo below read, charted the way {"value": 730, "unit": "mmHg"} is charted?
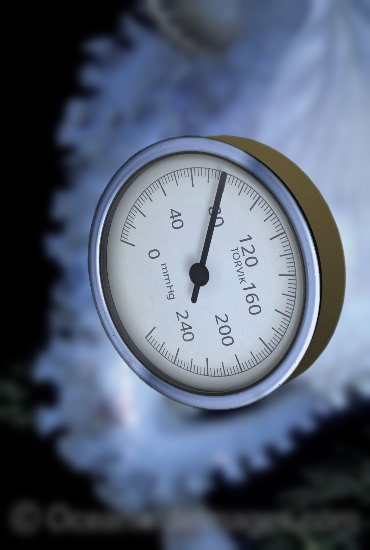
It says {"value": 80, "unit": "mmHg"}
